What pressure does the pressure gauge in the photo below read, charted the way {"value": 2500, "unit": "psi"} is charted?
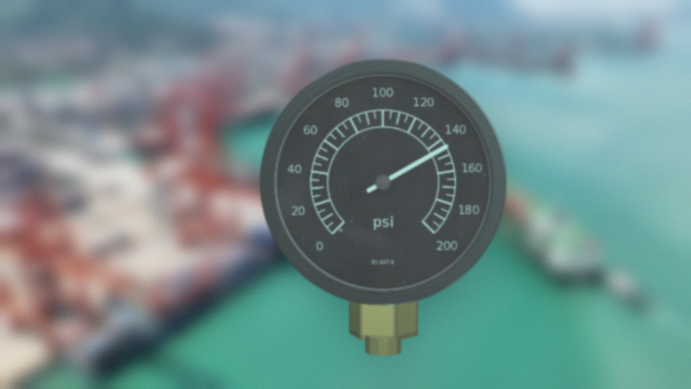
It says {"value": 145, "unit": "psi"}
